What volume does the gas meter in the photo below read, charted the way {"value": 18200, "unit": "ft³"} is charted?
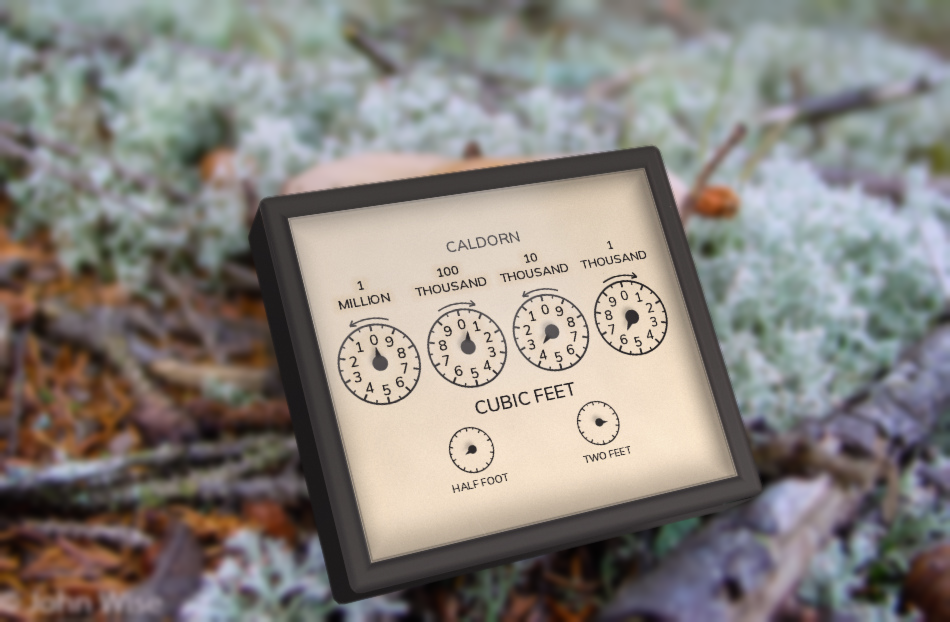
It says {"value": 3600, "unit": "ft³"}
